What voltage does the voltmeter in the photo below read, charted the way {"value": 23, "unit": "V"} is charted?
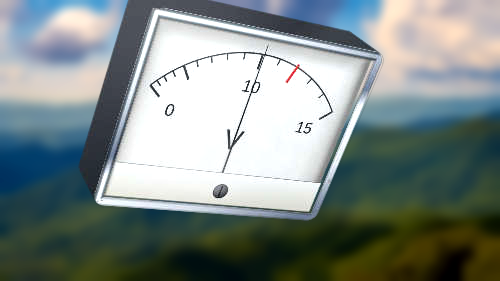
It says {"value": 10, "unit": "V"}
